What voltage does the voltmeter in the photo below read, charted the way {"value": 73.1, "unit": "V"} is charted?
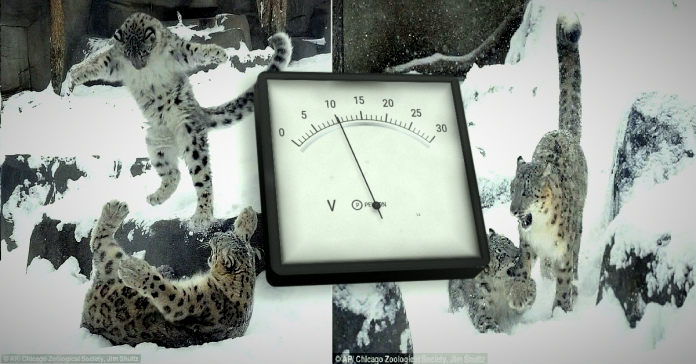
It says {"value": 10, "unit": "V"}
